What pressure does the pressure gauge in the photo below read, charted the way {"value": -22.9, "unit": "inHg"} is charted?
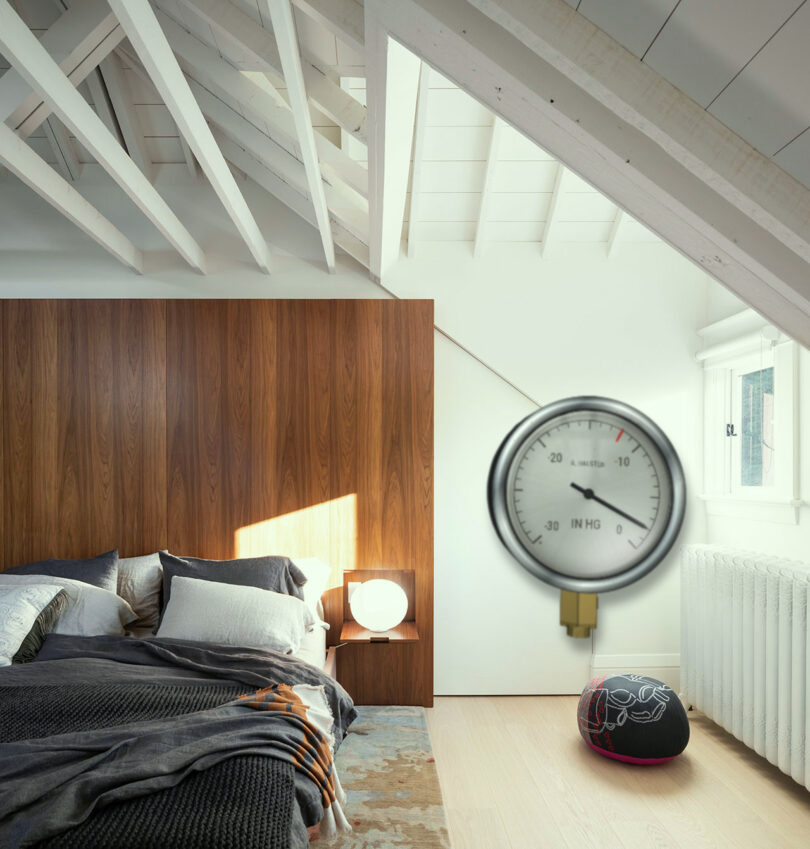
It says {"value": -2, "unit": "inHg"}
